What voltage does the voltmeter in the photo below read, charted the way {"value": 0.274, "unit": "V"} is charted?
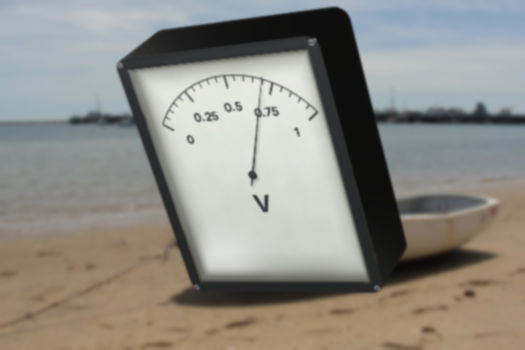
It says {"value": 0.7, "unit": "V"}
